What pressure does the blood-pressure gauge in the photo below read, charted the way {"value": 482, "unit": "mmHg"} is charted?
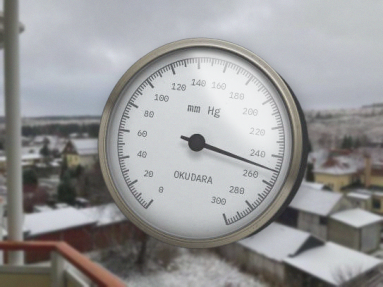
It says {"value": 250, "unit": "mmHg"}
